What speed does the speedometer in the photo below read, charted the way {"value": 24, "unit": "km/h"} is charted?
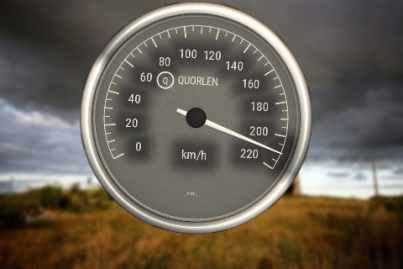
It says {"value": 210, "unit": "km/h"}
